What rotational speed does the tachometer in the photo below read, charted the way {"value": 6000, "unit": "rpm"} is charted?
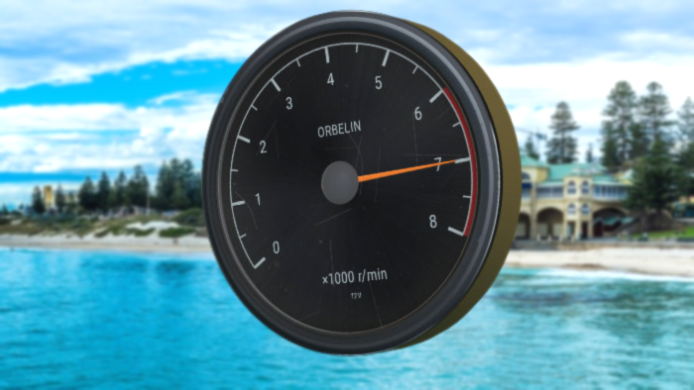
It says {"value": 7000, "unit": "rpm"}
